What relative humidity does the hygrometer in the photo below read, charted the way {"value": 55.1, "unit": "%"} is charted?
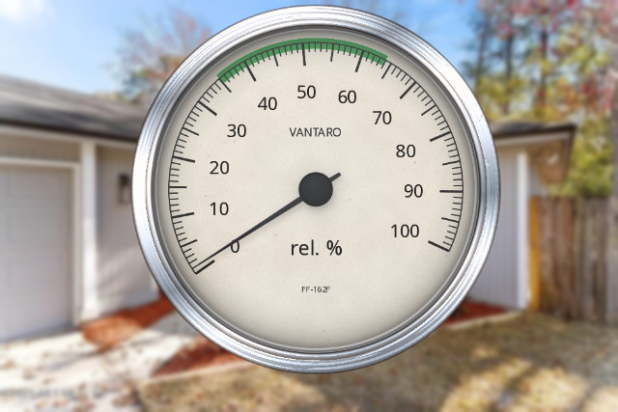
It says {"value": 1, "unit": "%"}
